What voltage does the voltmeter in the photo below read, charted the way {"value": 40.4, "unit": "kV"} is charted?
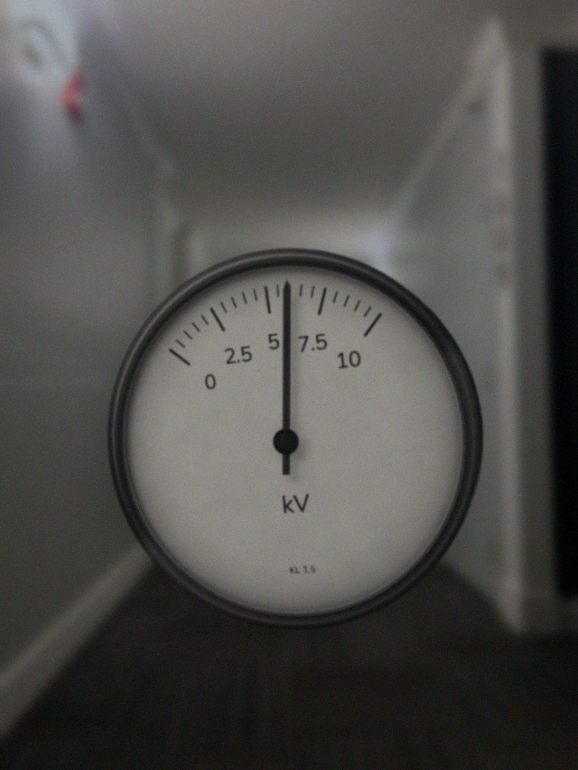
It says {"value": 6, "unit": "kV"}
